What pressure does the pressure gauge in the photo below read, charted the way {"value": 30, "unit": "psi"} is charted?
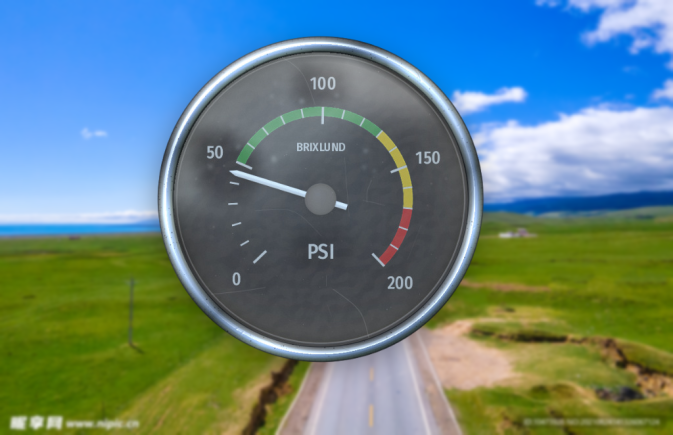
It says {"value": 45, "unit": "psi"}
